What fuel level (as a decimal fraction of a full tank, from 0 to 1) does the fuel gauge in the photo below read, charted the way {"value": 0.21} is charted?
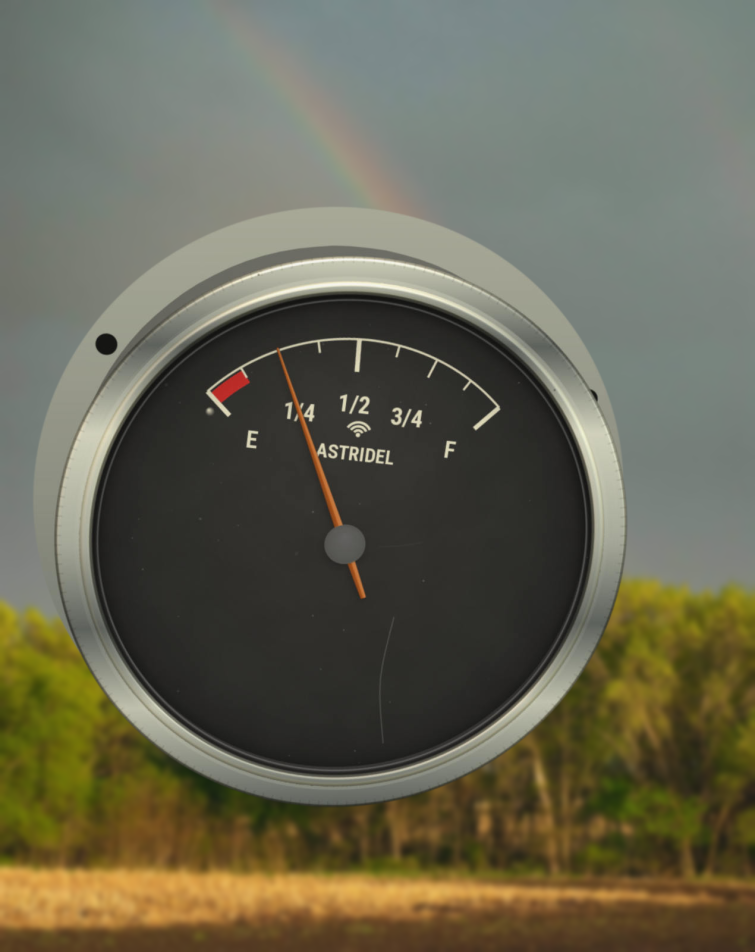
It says {"value": 0.25}
